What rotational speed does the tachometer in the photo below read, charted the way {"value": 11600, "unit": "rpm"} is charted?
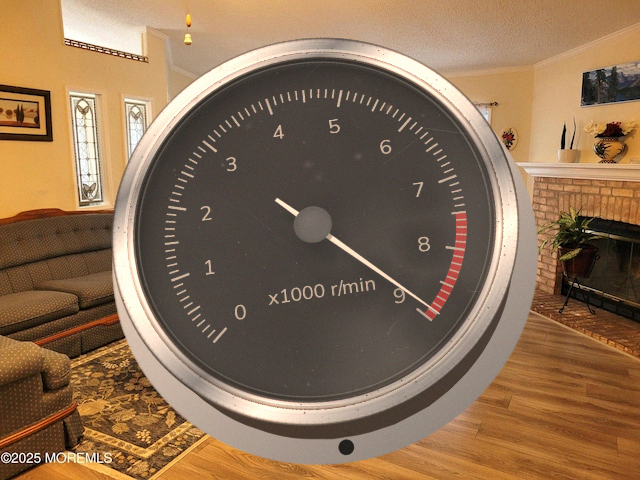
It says {"value": 8900, "unit": "rpm"}
